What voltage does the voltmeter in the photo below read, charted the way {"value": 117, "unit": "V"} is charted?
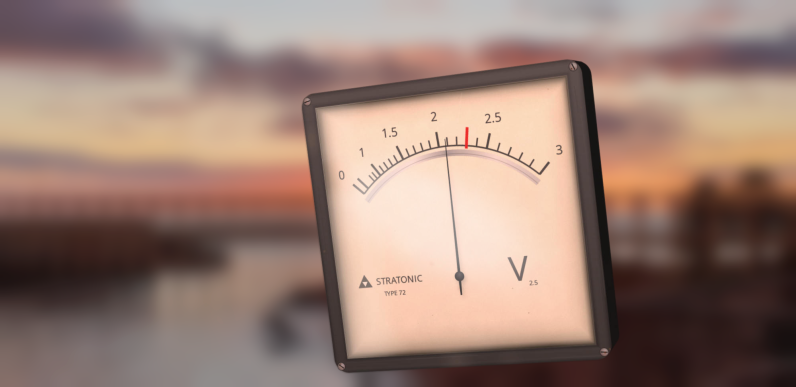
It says {"value": 2.1, "unit": "V"}
